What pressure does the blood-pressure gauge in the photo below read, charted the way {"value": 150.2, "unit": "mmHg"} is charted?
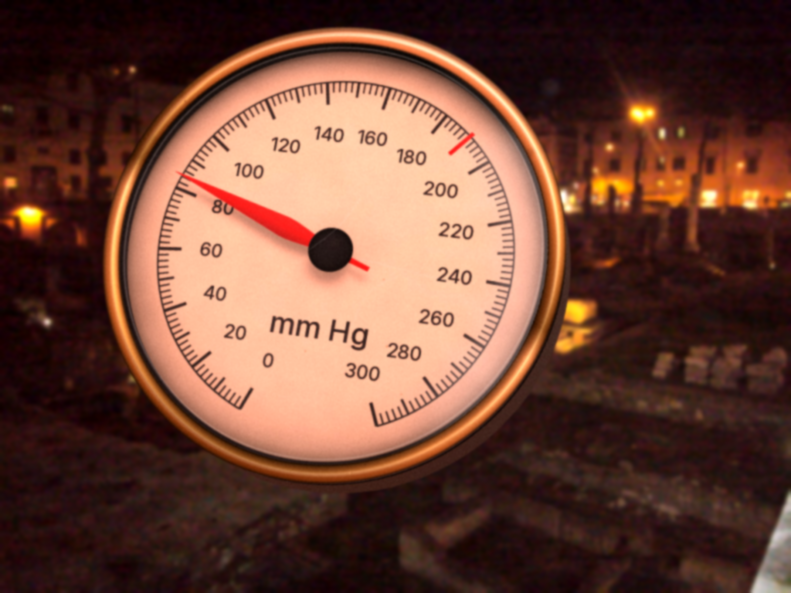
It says {"value": 84, "unit": "mmHg"}
